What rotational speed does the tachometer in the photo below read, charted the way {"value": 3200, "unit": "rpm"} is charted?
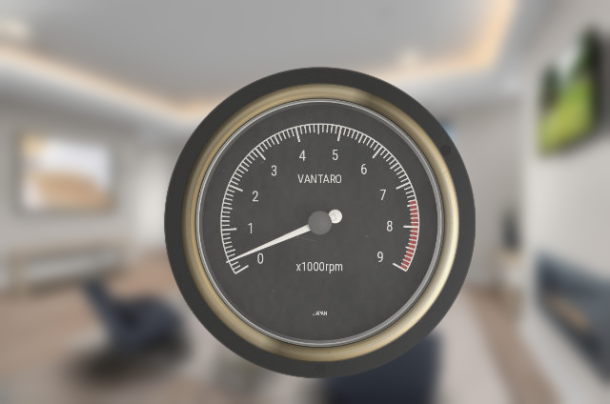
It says {"value": 300, "unit": "rpm"}
